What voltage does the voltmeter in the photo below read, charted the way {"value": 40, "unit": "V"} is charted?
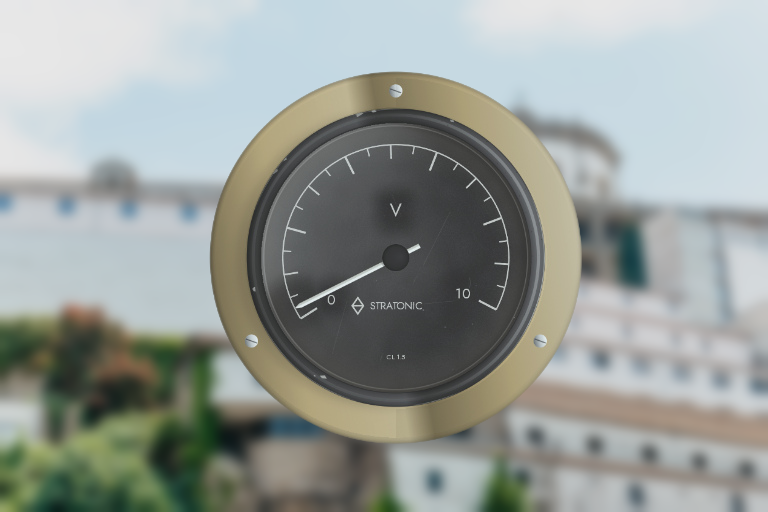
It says {"value": 0.25, "unit": "V"}
